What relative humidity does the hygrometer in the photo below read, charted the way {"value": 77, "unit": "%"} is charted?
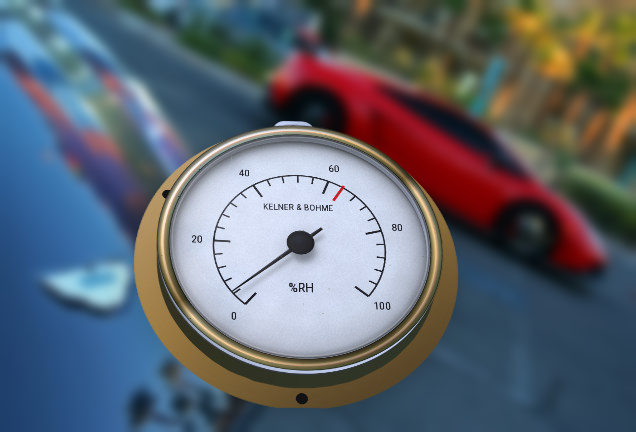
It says {"value": 4, "unit": "%"}
